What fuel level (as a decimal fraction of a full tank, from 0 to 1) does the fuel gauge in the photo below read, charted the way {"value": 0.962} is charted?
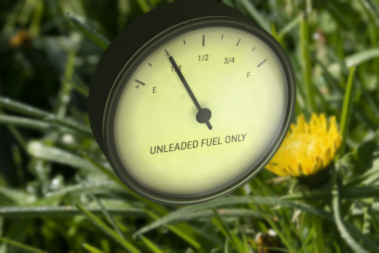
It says {"value": 0.25}
